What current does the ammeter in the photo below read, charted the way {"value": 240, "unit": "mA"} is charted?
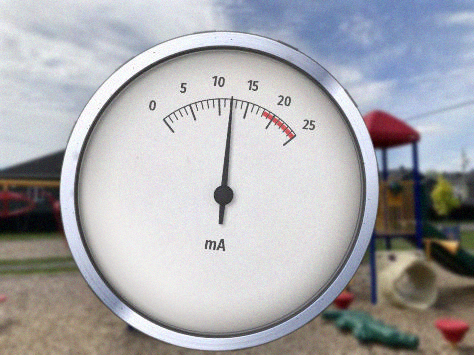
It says {"value": 12, "unit": "mA"}
